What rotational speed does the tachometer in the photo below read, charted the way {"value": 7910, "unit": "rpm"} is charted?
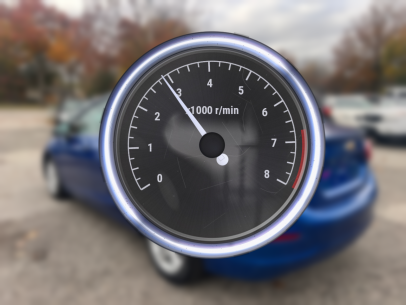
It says {"value": 2875, "unit": "rpm"}
